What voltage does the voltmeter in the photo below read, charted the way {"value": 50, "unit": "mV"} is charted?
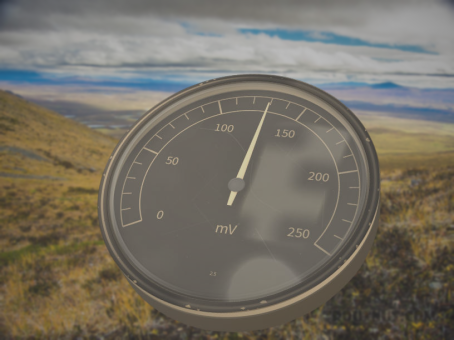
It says {"value": 130, "unit": "mV"}
